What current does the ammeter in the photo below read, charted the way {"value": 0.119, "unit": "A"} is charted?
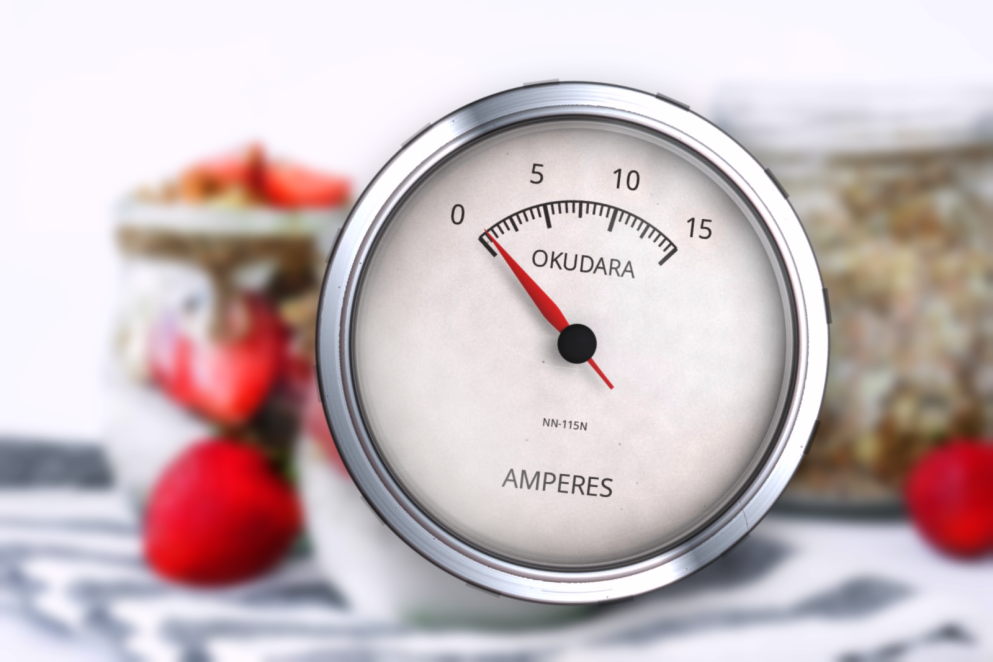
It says {"value": 0.5, "unit": "A"}
